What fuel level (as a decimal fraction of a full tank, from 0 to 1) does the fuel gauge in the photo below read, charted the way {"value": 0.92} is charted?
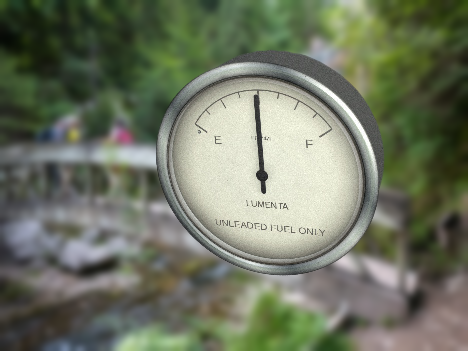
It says {"value": 0.5}
